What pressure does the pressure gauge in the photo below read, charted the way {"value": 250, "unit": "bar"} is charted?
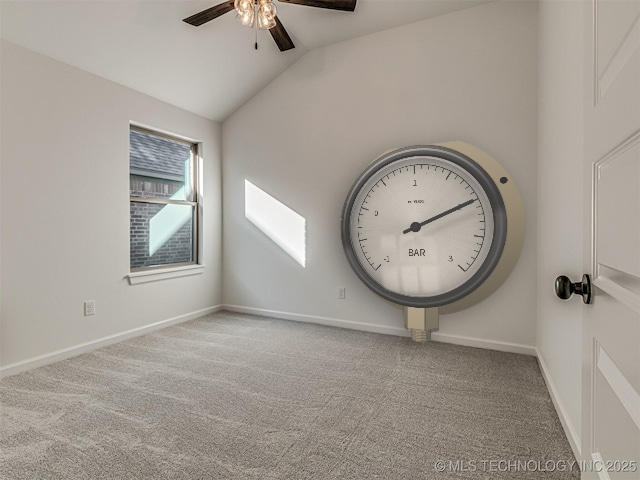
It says {"value": 2, "unit": "bar"}
